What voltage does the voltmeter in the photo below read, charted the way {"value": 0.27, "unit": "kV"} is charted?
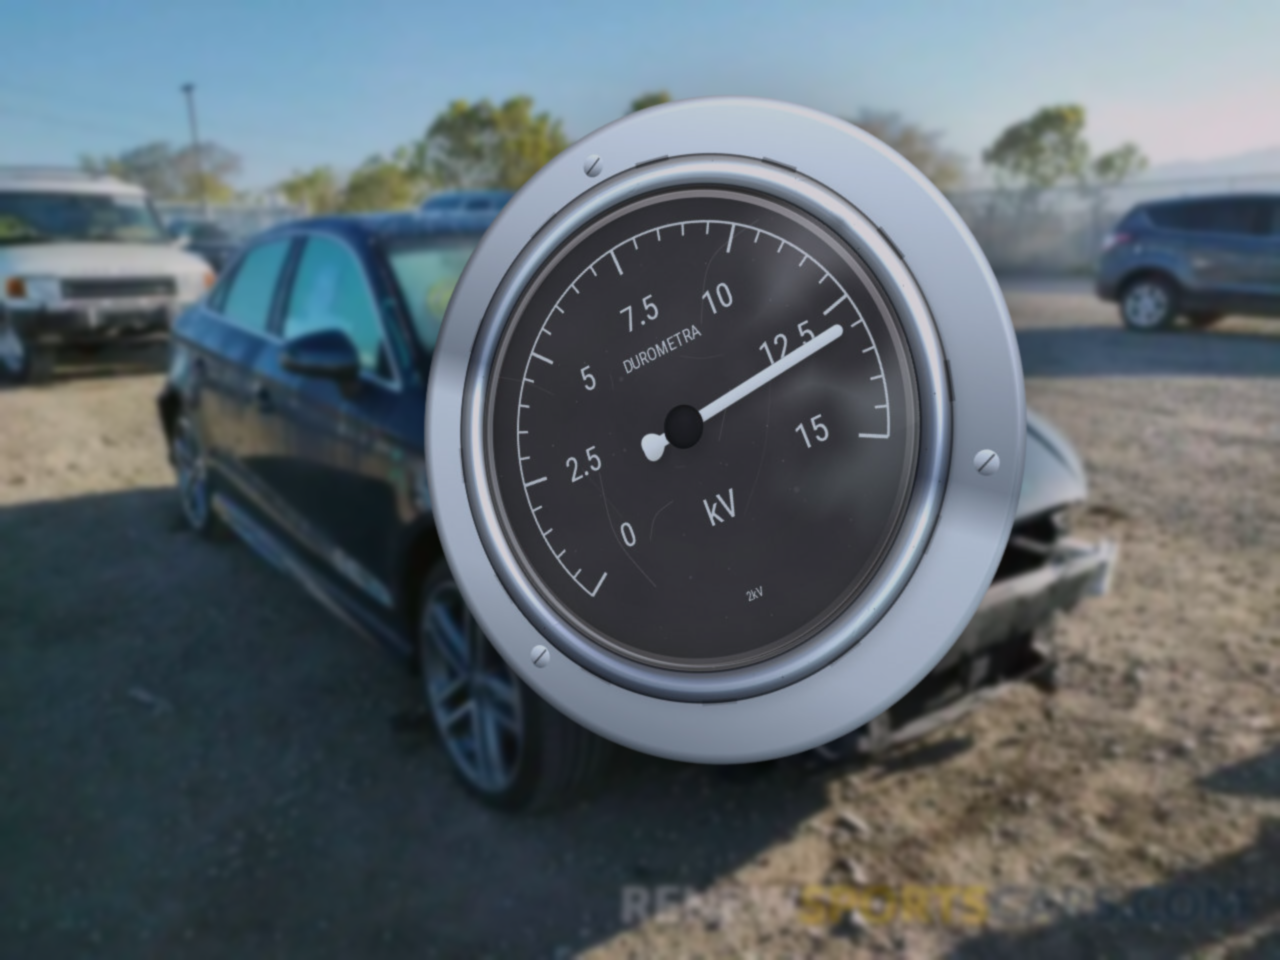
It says {"value": 13, "unit": "kV"}
